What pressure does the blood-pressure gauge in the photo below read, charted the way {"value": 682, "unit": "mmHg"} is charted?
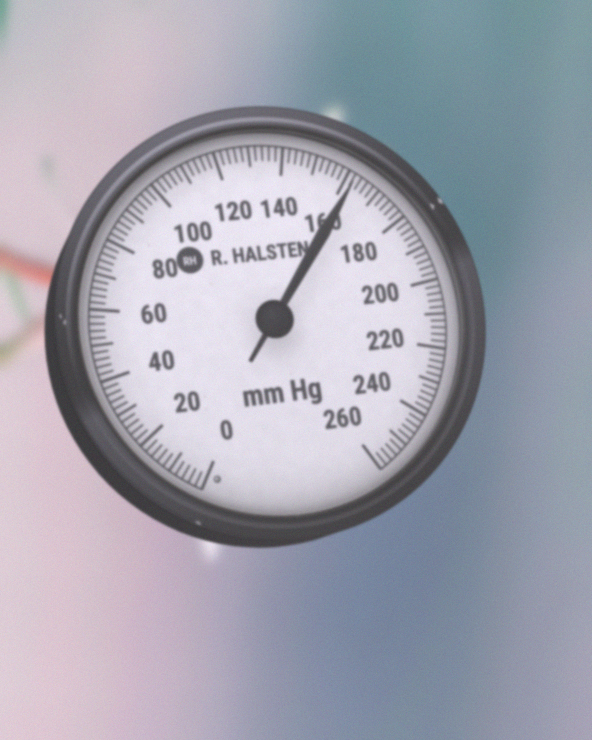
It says {"value": 162, "unit": "mmHg"}
